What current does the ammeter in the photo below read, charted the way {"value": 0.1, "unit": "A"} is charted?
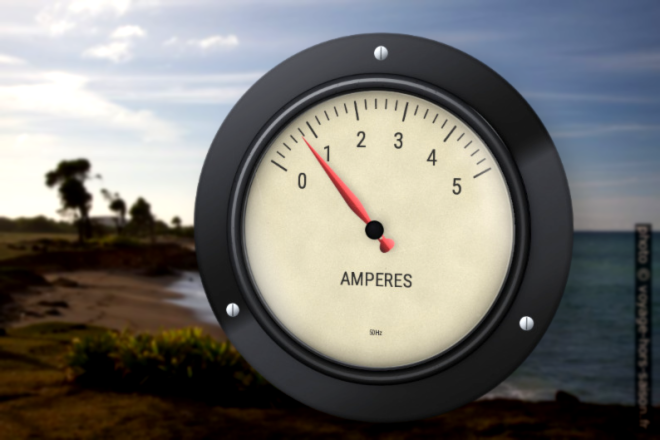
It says {"value": 0.8, "unit": "A"}
